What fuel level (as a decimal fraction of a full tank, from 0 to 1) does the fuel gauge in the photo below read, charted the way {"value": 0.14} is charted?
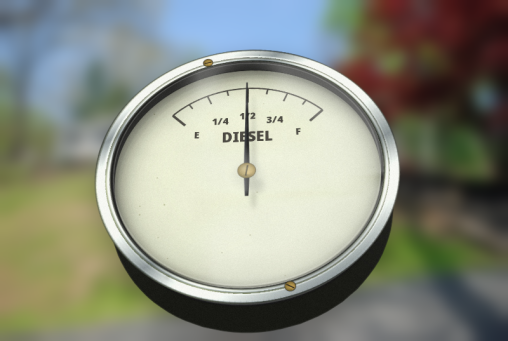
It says {"value": 0.5}
